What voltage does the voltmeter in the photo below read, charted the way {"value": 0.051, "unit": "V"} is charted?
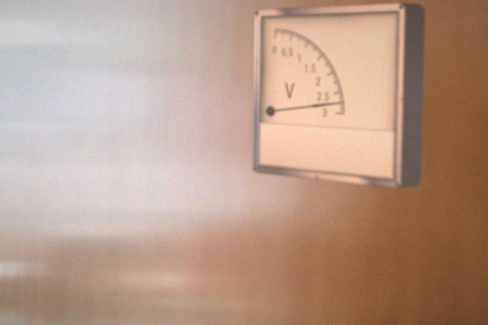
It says {"value": 2.75, "unit": "V"}
